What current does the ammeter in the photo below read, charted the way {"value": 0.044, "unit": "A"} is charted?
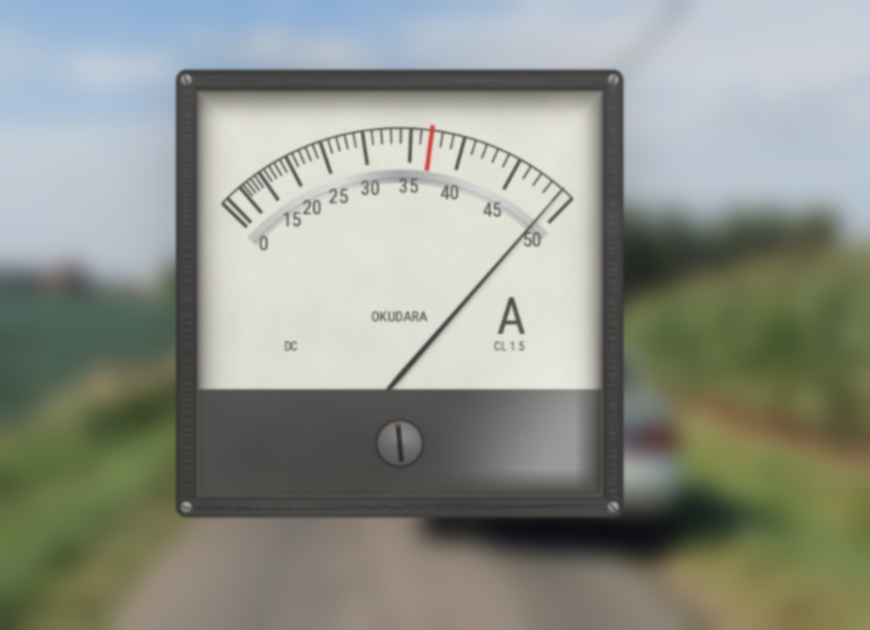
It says {"value": 49, "unit": "A"}
